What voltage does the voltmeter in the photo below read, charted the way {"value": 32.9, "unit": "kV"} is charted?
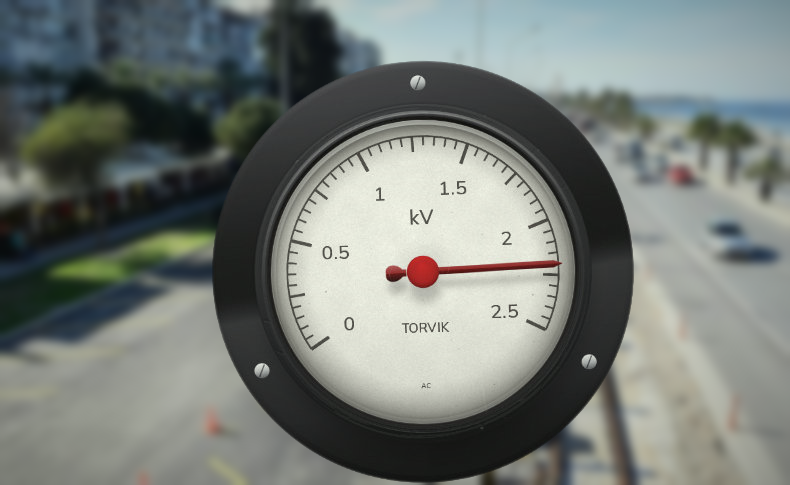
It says {"value": 2.2, "unit": "kV"}
